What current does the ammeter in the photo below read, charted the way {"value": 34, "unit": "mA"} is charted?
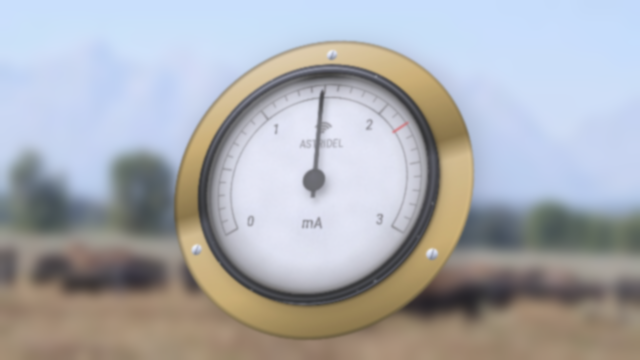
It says {"value": 1.5, "unit": "mA"}
